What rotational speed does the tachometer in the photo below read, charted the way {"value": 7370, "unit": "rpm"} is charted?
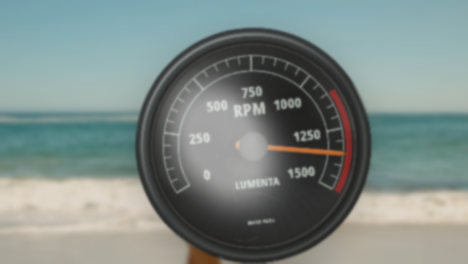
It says {"value": 1350, "unit": "rpm"}
